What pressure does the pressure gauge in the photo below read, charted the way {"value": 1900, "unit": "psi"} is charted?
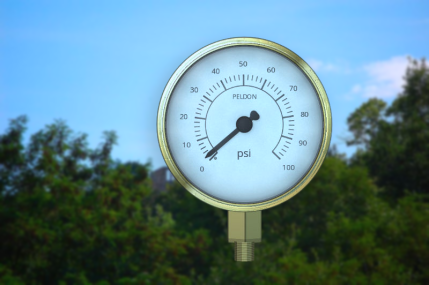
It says {"value": 2, "unit": "psi"}
